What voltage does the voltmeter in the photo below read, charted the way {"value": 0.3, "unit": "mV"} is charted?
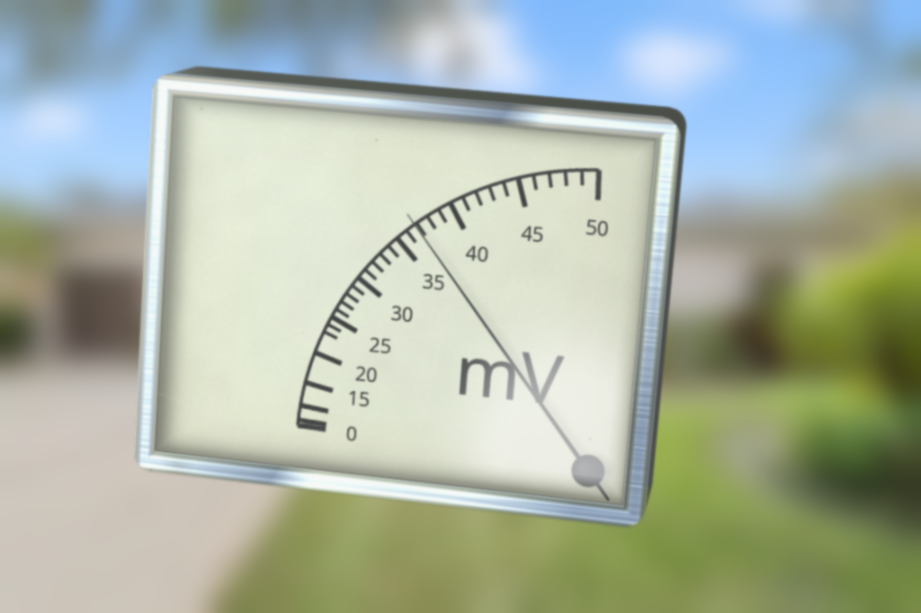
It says {"value": 37, "unit": "mV"}
